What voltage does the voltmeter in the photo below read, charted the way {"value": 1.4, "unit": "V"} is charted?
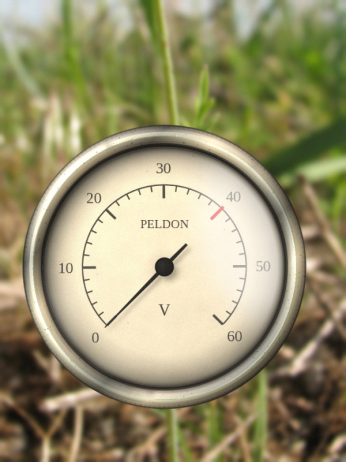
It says {"value": 0, "unit": "V"}
